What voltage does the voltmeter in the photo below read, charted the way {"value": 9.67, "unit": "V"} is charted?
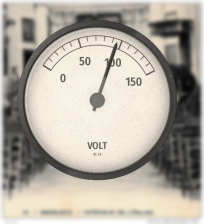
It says {"value": 95, "unit": "V"}
